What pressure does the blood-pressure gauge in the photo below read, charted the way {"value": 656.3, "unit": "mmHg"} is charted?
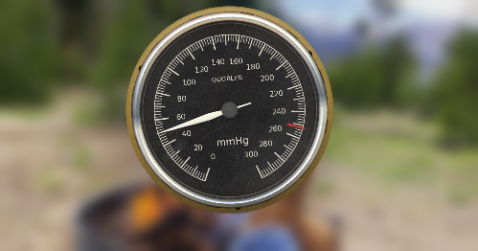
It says {"value": 50, "unit": "mmHg"}
